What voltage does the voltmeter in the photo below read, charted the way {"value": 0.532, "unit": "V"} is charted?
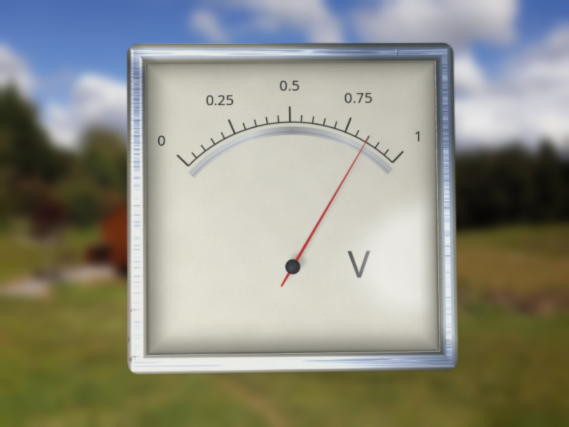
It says {"value": 0.85, "unit": "V"}
